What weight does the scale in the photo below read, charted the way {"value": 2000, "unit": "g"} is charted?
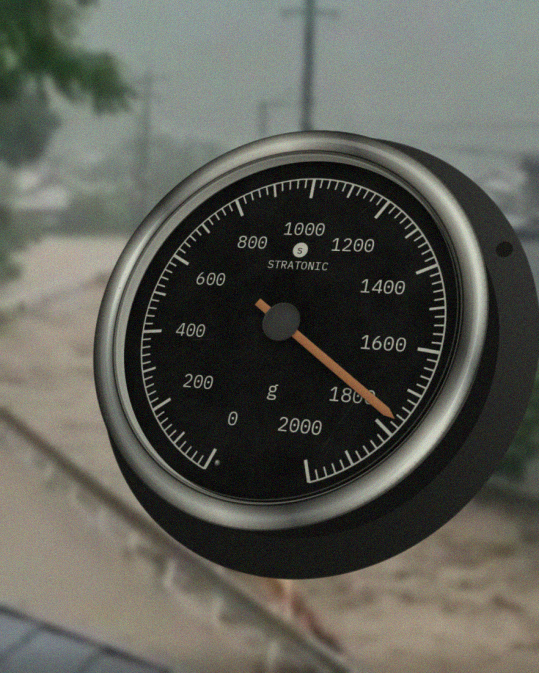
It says {"value": 1770, "unit": "g"}
